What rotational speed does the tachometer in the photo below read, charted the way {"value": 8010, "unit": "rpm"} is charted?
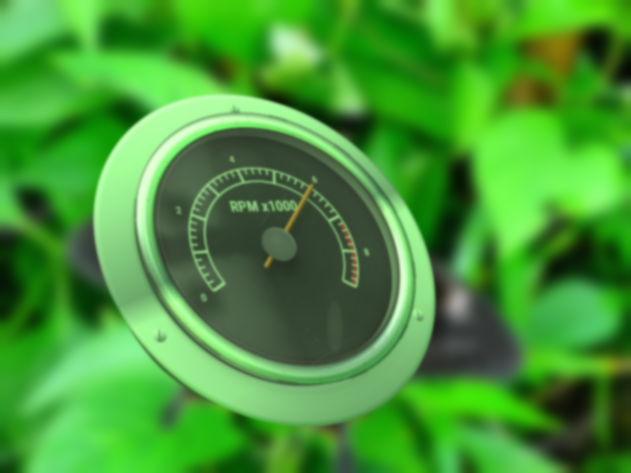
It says {"value": 6000, "unit": "rpm"}
